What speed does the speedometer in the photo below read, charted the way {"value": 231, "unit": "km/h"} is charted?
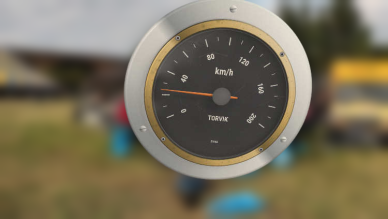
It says {"value": 25, "unit": "km/h"}
